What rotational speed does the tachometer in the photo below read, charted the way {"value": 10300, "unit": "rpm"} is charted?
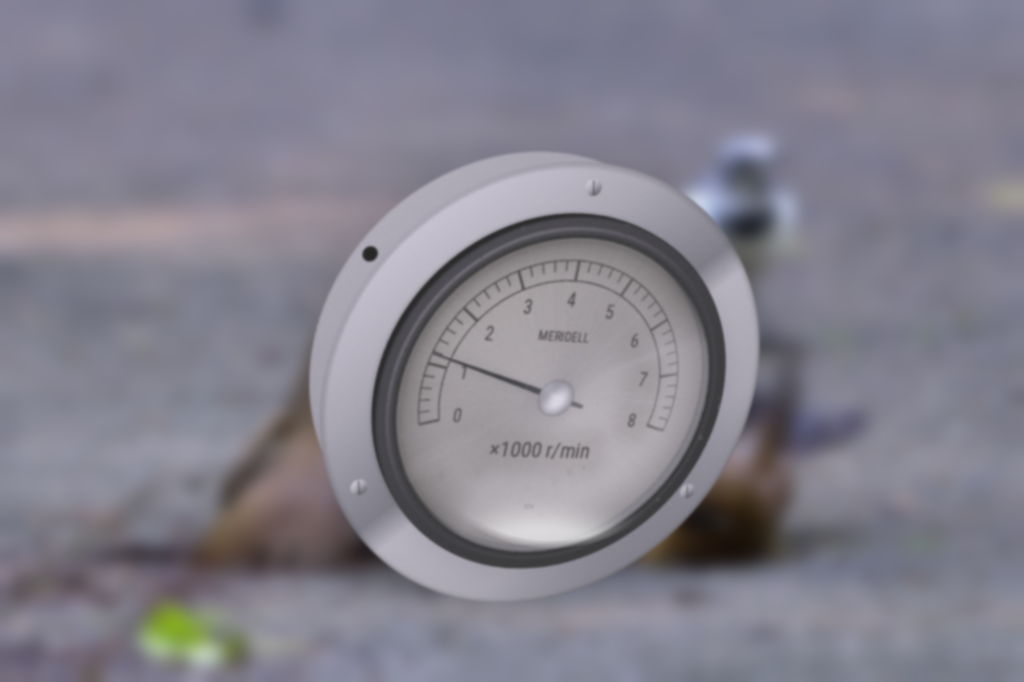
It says {"value": 1200, "unit": "rpm"}
